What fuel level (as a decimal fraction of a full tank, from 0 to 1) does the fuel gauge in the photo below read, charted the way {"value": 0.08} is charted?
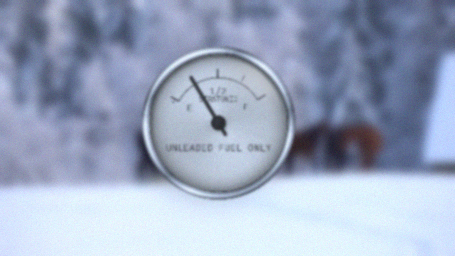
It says {"value": 0.25}
